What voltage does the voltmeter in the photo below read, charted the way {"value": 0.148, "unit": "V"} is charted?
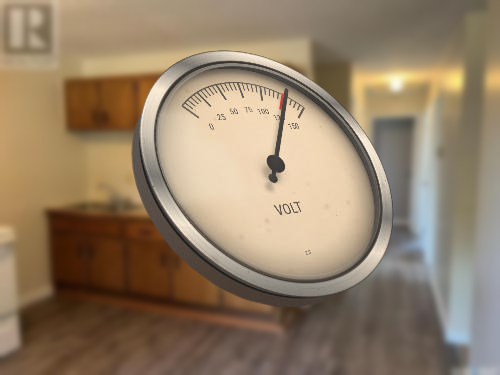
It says {"value": 125, "unit": "V"}
